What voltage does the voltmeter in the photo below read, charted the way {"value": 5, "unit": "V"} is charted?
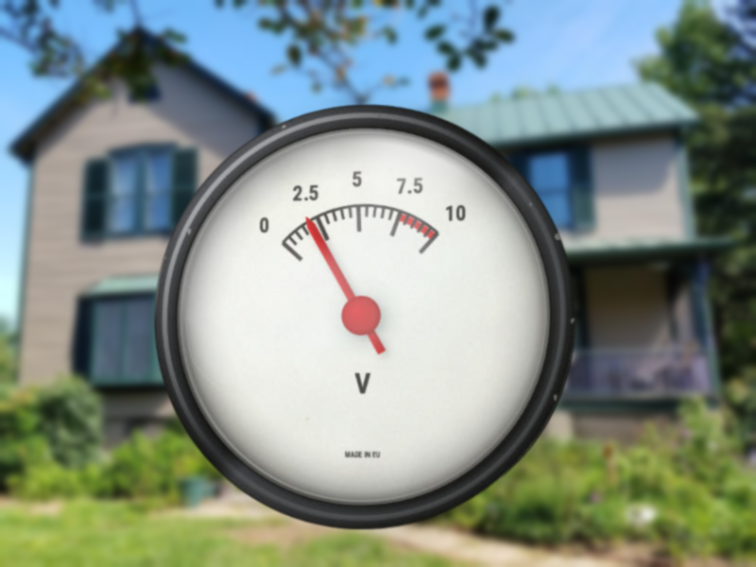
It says {"value": 2, "unit": "V"}
